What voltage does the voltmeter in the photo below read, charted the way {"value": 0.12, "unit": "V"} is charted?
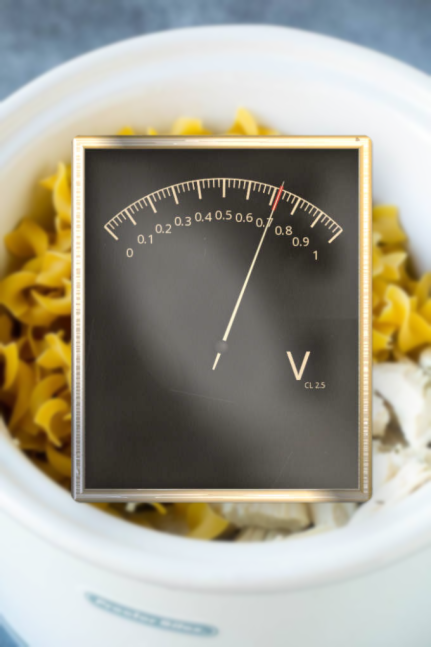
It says {"value": 0.72, "unit": "V"}
